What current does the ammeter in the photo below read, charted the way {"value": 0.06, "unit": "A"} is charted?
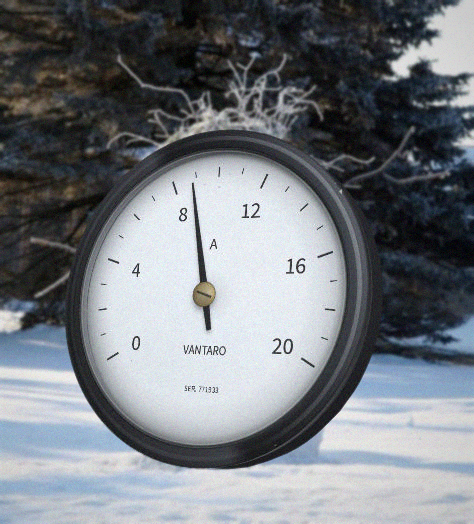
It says {"value": 9, "unit": "A"}
